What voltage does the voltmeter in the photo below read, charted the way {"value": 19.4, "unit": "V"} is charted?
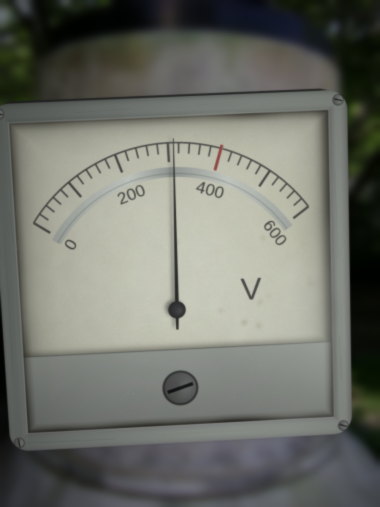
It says {"value": 310, "unit": "V"}
